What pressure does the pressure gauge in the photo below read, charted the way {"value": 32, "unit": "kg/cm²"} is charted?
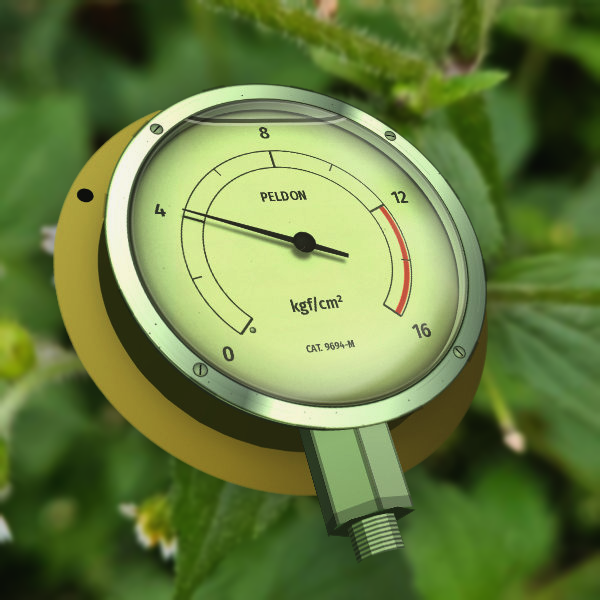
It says {"value": 4, "unit": "kg/cm²"}
